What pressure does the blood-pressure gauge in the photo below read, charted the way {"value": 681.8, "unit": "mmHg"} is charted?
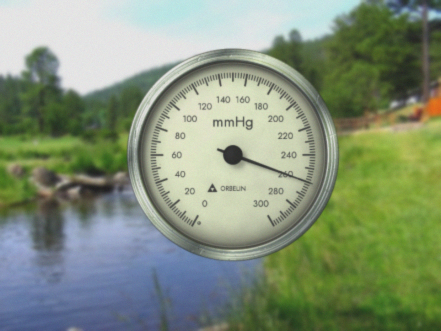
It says {"value": 260, "unit": "mmHg"}
